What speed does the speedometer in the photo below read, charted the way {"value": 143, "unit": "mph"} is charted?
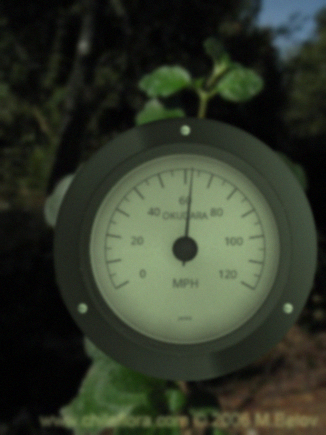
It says {"value": 62.5, "unit": "mph"}
